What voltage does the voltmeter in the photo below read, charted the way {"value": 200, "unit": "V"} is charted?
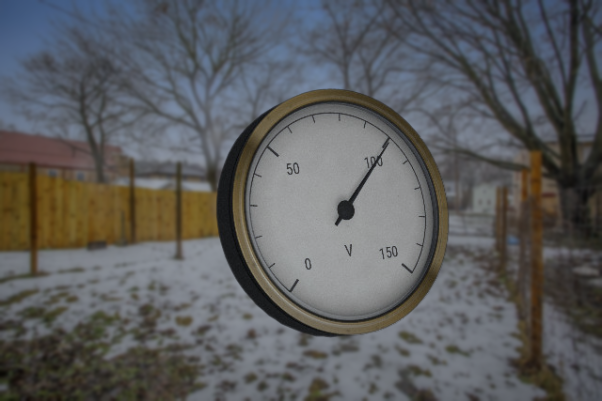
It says {"value": 100, "unit": "V"}
